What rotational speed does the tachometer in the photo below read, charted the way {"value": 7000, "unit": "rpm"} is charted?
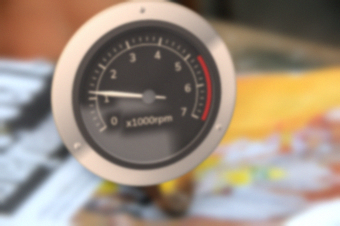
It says {"value": 1200, "unit": "rpm"}
